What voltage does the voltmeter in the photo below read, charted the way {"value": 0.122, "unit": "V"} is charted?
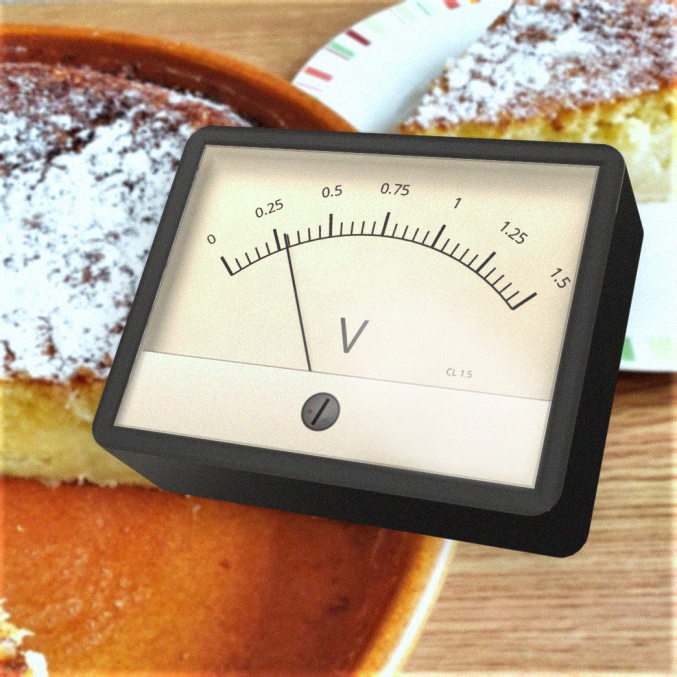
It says {"value": 0.3, "unit": "V"}
